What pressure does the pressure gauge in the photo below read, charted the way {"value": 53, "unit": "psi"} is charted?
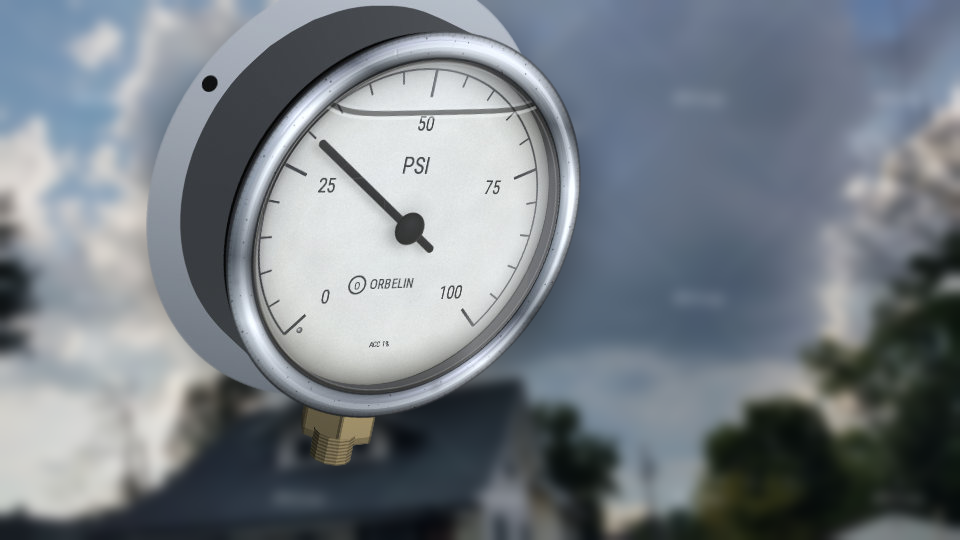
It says {"value": 30, "unit": "psi"}
